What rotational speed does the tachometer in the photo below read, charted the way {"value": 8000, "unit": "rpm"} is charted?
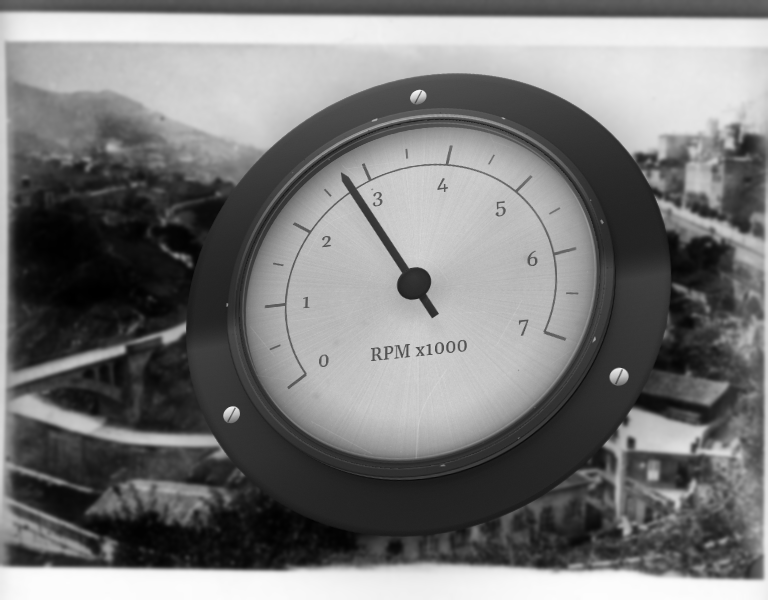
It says {"value": 2750, "unit": "rpm"}
